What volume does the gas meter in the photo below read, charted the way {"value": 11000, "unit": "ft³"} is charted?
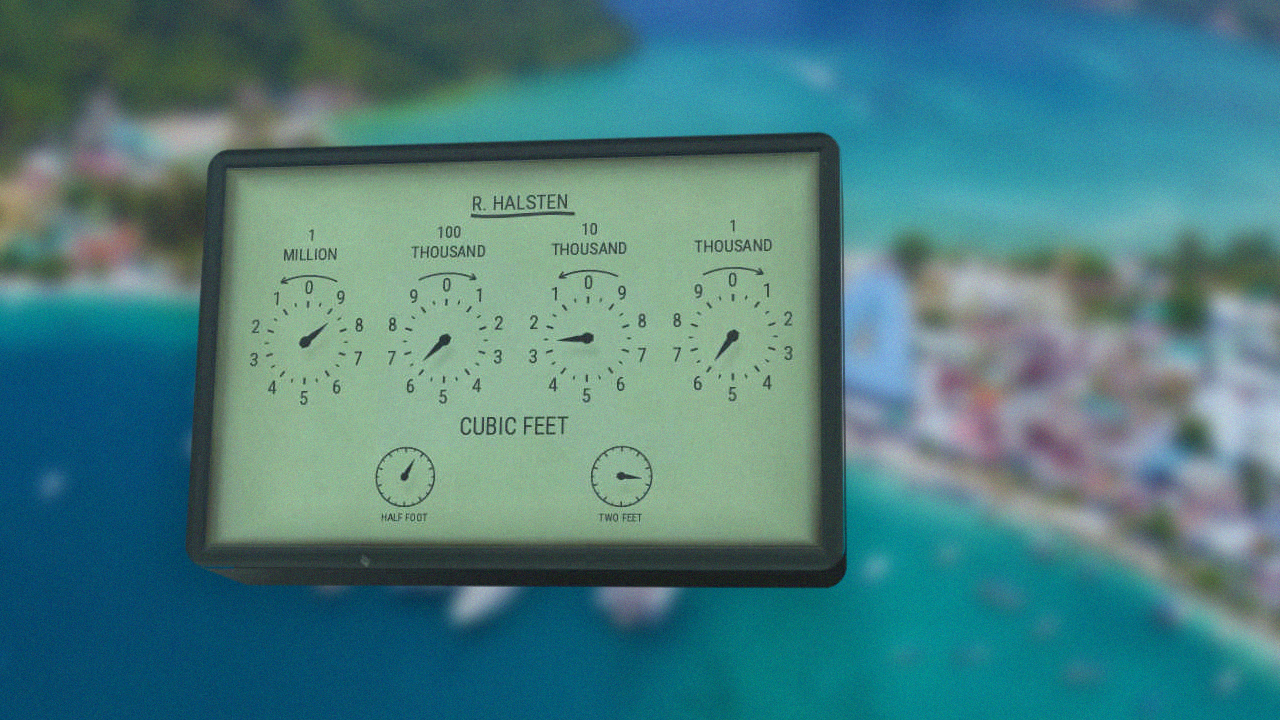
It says {"value": 862600, "unit": "ft³"}
